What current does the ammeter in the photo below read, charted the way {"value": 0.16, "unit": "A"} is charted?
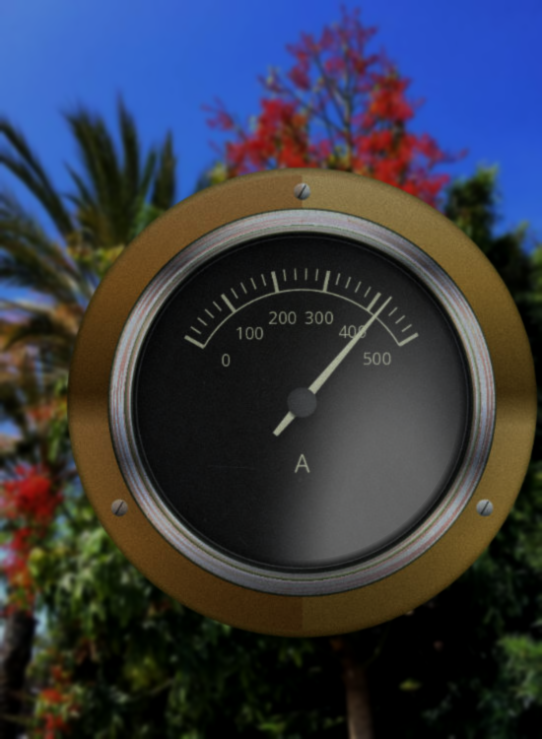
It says {"value": 420, "unit": "A"}
